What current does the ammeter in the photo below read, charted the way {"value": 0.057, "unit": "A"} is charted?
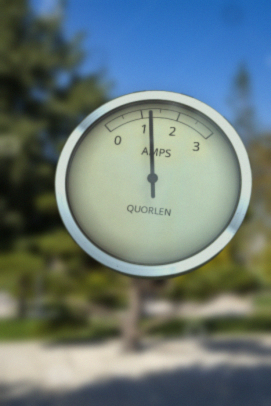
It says {"value": 1.25, "unit": "A"}
